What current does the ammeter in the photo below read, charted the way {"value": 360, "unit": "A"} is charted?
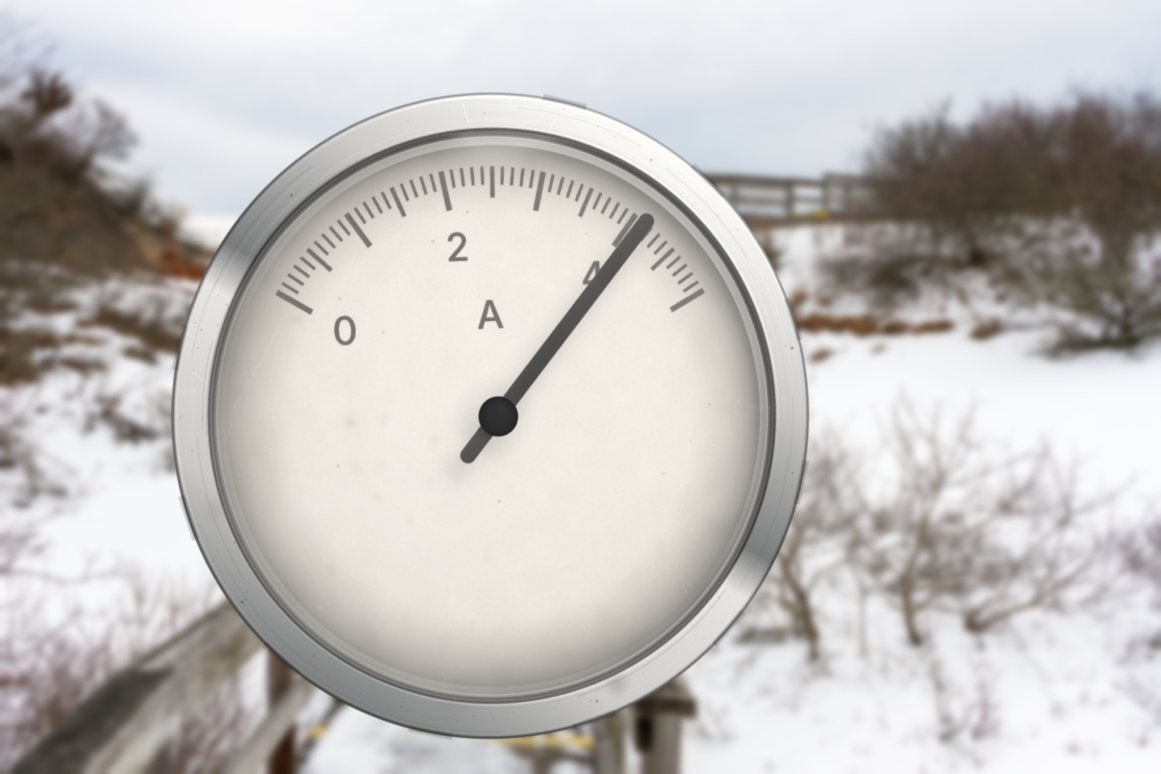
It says {"value": 4.1, "unit": "A"}
